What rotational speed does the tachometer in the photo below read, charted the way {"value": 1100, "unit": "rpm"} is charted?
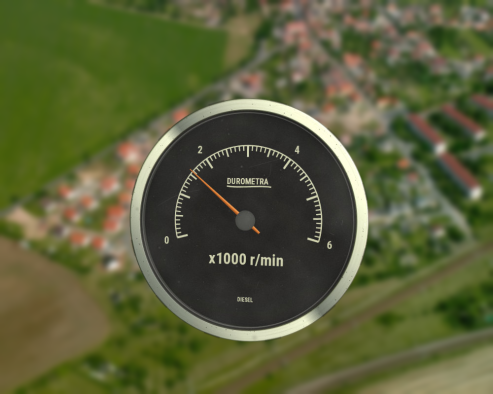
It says {"value": 1600, "unit": "rpm"}
